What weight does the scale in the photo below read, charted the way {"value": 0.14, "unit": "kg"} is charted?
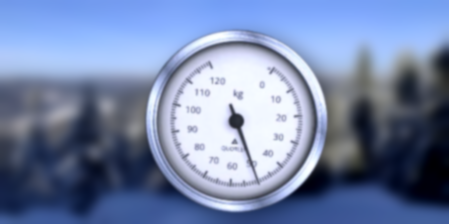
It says {"value": 50, "unit": "kg"}
